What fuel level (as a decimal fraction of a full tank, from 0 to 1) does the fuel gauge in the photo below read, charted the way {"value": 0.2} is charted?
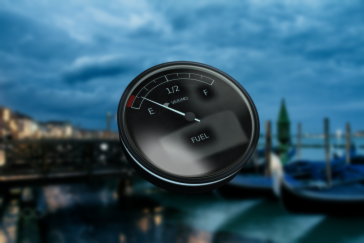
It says {"value": 0.125}
